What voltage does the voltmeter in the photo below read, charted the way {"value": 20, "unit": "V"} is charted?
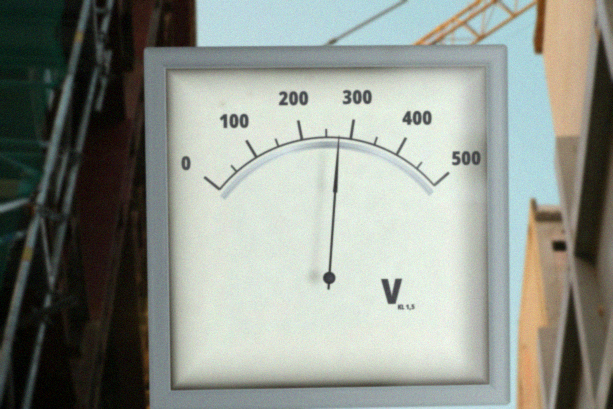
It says {"value": 275, "unit": "V"}
